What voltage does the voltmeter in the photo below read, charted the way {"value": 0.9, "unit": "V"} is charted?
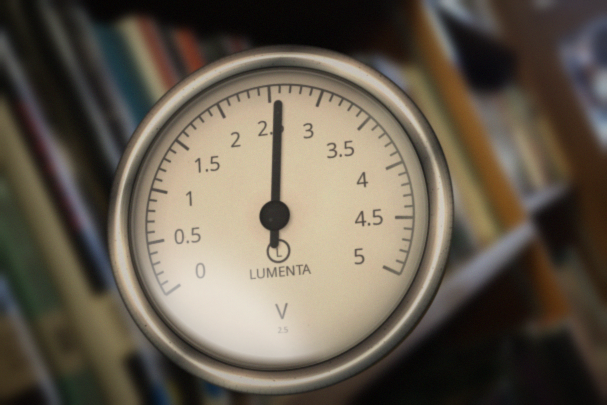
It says {"value": 2.6, "unit": "V"}
